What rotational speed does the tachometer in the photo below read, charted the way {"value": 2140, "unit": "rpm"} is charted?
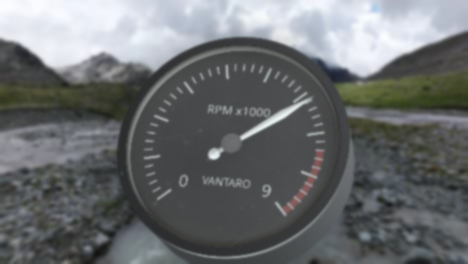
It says {"value": 6200, "unit": "rpm"}
